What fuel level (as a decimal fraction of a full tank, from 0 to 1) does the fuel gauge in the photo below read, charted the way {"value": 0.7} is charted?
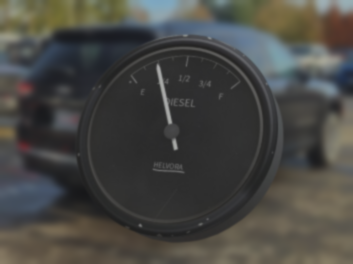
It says {"value": 0.25}
